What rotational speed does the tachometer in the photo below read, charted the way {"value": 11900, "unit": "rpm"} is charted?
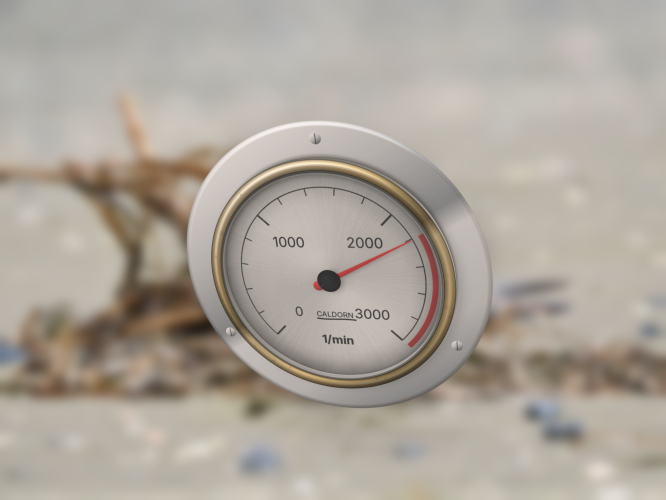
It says {"value": 2200, "unit": "rpm"}
